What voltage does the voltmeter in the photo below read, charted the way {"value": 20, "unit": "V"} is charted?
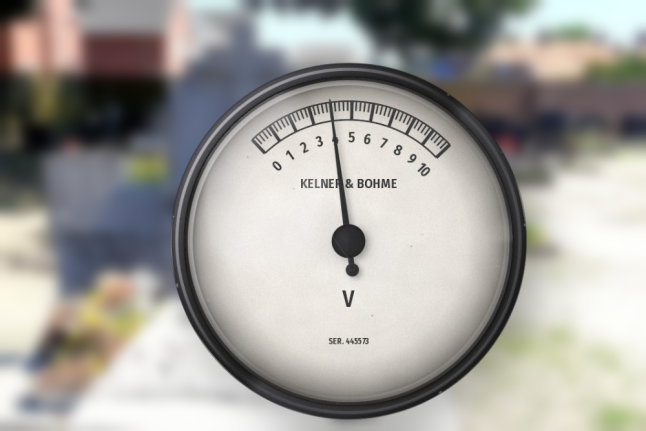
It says {"value": 4, "unit": "V"}
